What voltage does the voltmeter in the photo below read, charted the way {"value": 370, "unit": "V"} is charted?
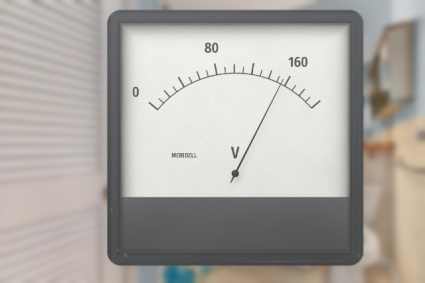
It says {"value": 155, "unit": "V"}
